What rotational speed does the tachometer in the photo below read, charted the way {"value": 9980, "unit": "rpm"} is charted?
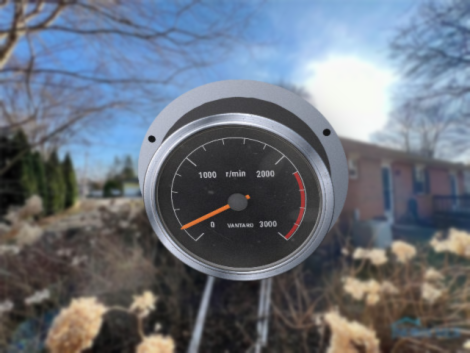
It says {"value": 200, "unit": "rpm"}
